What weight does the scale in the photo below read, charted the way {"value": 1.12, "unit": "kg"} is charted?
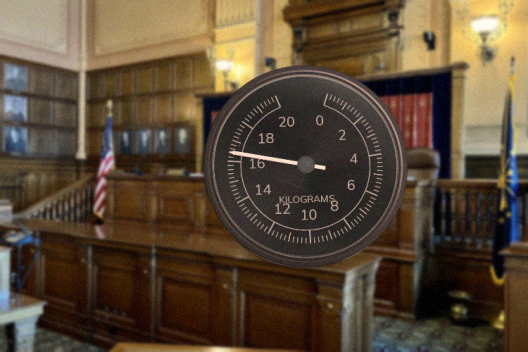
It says {"value": 16.4, "unit": "kg"}
